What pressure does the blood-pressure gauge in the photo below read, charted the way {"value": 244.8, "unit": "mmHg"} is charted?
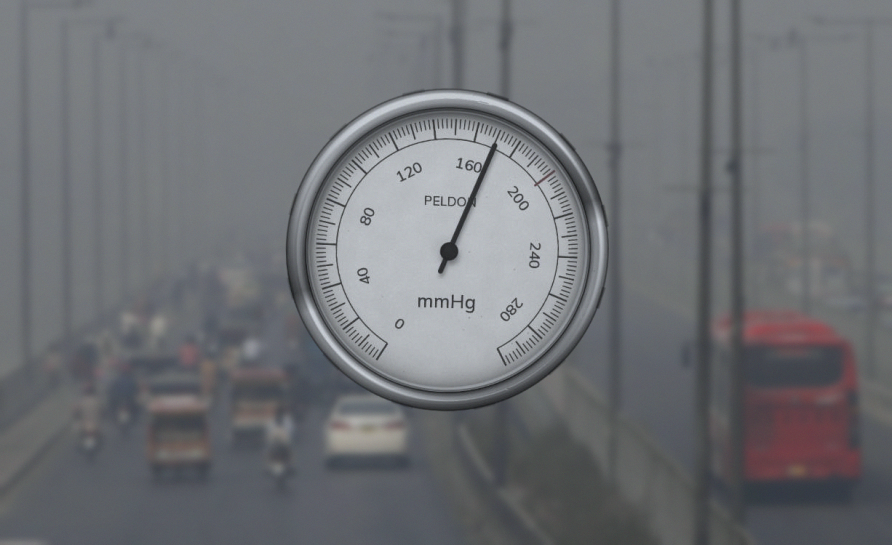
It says {"value": 170, "unit": "mmHg"}
